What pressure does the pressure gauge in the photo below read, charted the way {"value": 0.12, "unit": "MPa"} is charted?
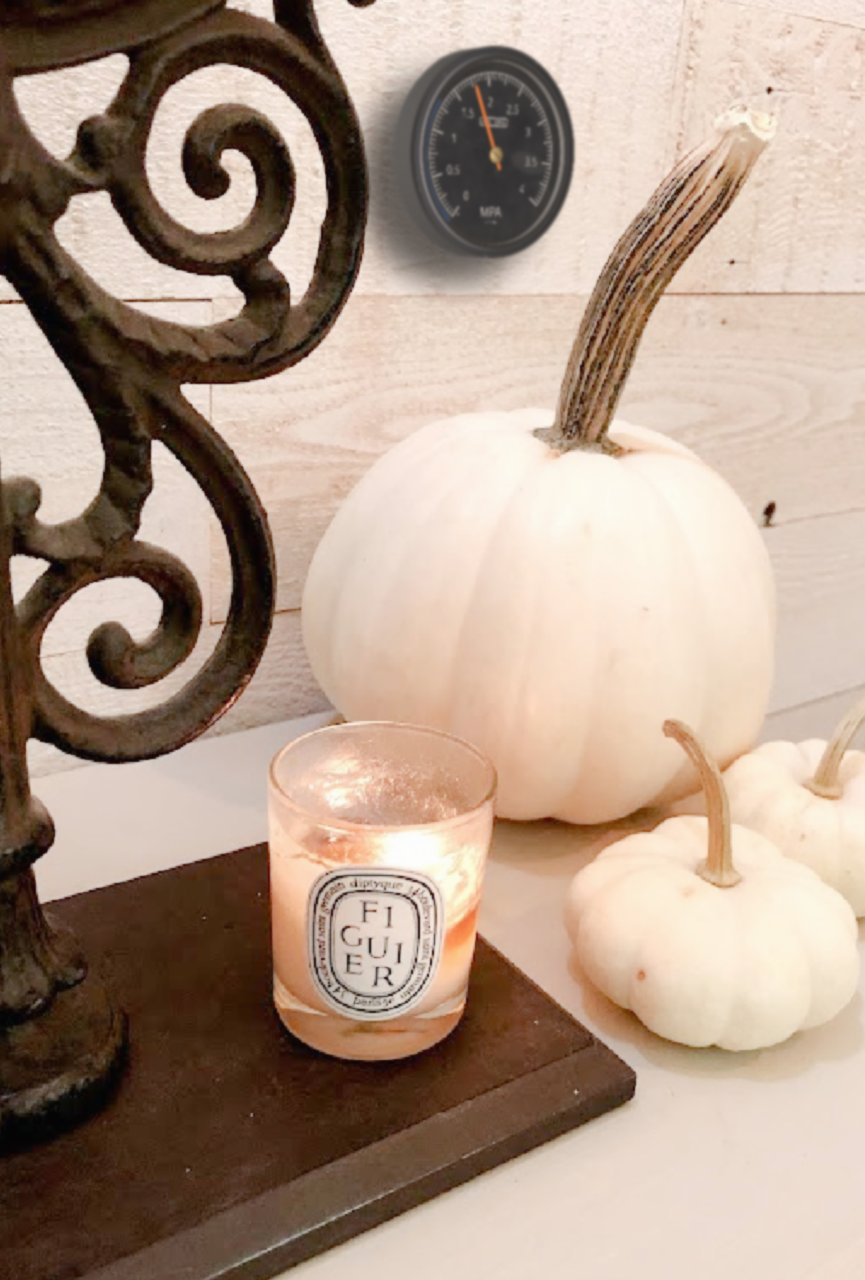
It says {"value": 1.75, "unit": "MPa"}
